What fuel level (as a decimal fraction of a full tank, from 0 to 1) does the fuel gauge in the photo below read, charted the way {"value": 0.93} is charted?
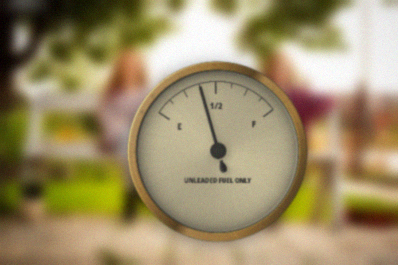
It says {"value": 0.375}
